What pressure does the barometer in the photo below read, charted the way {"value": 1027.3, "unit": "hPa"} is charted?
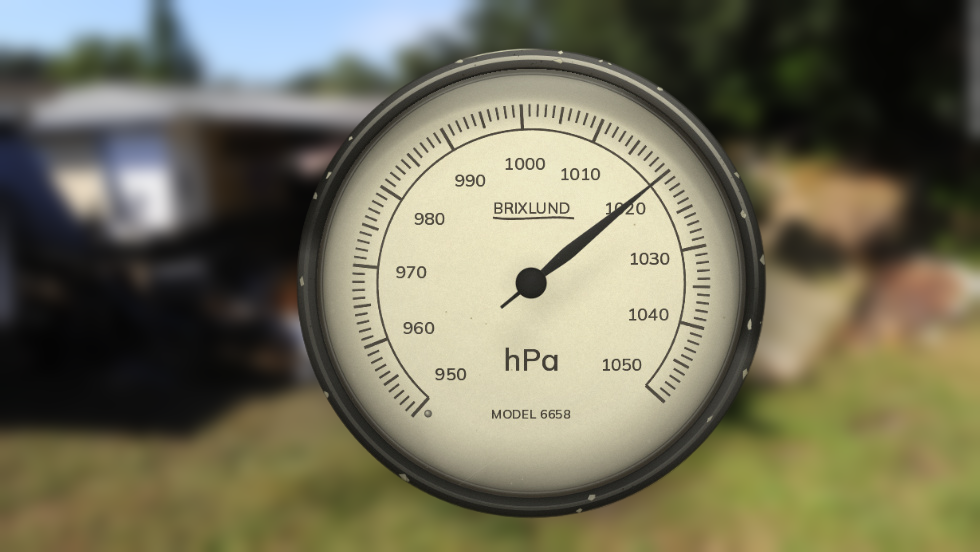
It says {"value": 1020, "unit": "hPa"}
